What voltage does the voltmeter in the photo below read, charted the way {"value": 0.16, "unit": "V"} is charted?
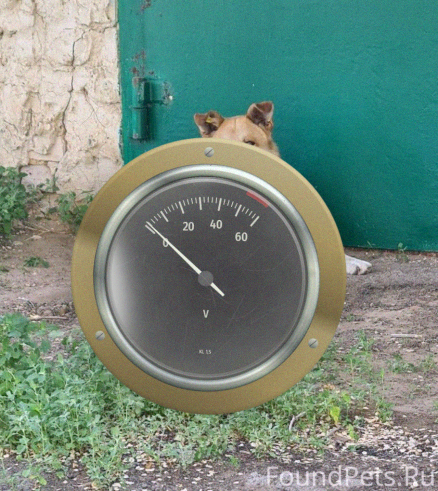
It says {"value": 2, "unit": "V"}
